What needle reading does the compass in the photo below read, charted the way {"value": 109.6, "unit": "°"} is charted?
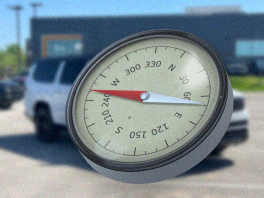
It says {"value": 250, "unit": "°"}
